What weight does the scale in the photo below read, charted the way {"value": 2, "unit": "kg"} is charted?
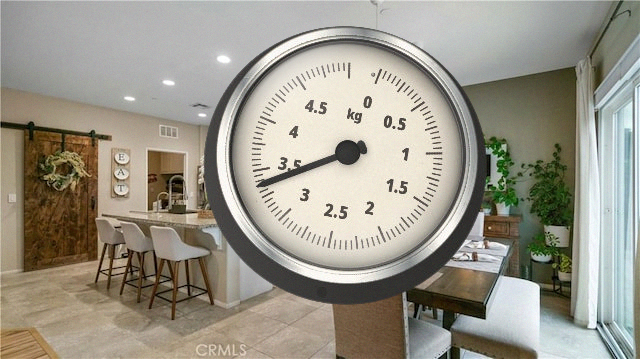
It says {"value": 3.35, "unit": "kg"}
